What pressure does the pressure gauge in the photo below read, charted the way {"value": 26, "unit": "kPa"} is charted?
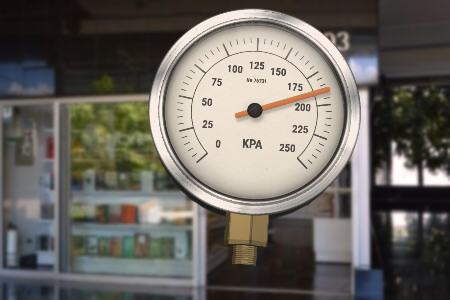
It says {"value": 190, "unit": "kPa"}
